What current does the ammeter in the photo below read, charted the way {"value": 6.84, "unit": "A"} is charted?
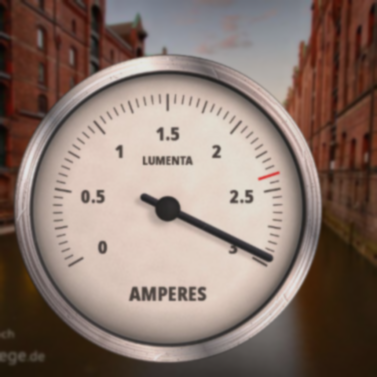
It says {"value": 2.95, "unit": "A"}
